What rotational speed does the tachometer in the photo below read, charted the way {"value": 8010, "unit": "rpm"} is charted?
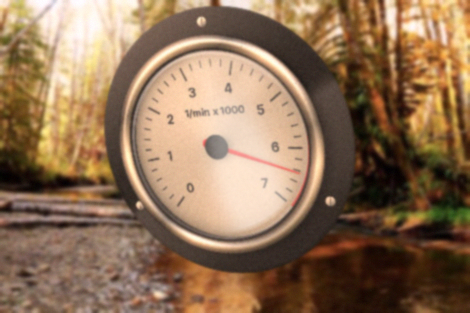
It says {"value": 6400, "unit": "rpm"}
